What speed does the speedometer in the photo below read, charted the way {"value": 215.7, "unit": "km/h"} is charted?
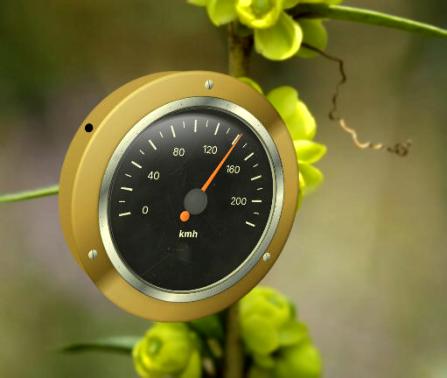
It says {"value": 140, "unit": "km/h"}
